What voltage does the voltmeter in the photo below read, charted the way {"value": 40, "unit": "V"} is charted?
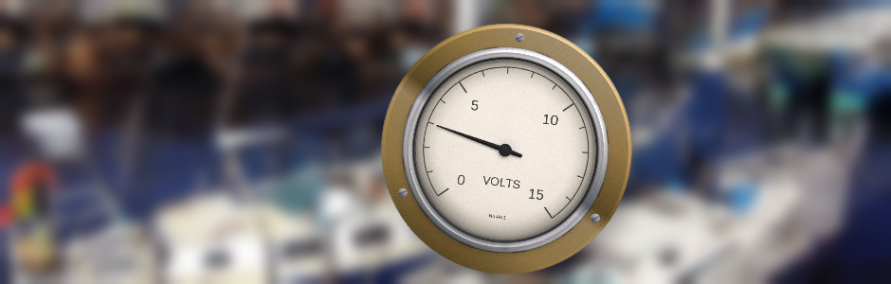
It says {"value": 3, "unit": "V"}
